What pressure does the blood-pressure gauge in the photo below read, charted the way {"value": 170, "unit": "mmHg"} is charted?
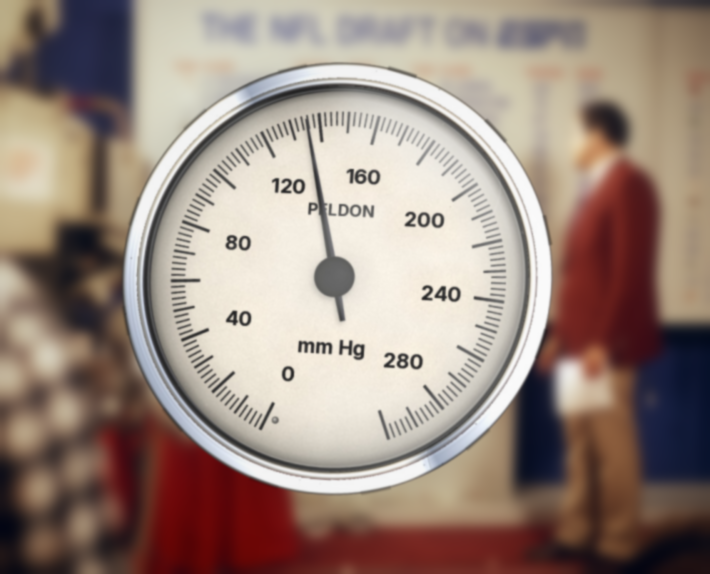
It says {"value": 136, "unit": "mmHg"}
